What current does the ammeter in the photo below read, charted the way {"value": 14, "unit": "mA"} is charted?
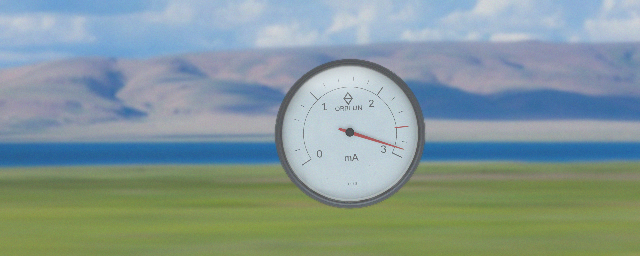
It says {"value": 2.9, "unit": "mA"}
